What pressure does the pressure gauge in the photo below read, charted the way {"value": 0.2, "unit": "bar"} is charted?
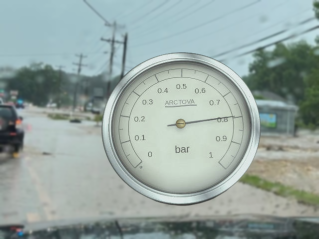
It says {"value": 0.8, "unit": "bar"}
